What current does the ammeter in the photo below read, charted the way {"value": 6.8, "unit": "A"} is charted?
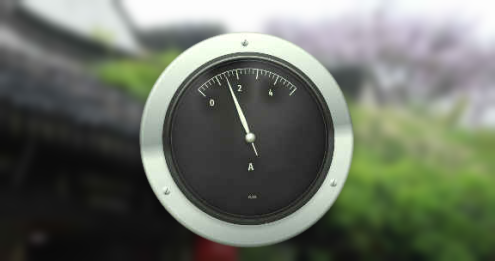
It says {"value": 1.4, "unit": "A"}
